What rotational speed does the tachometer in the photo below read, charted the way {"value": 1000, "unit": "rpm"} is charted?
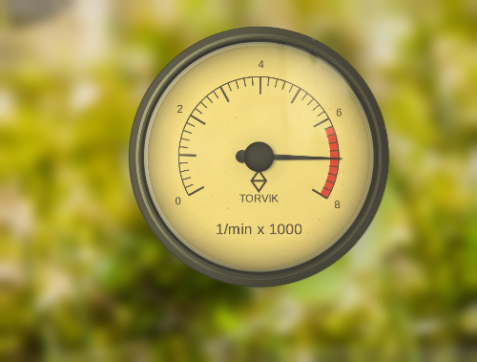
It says {"value": 7000, "unit": "rpm"}
